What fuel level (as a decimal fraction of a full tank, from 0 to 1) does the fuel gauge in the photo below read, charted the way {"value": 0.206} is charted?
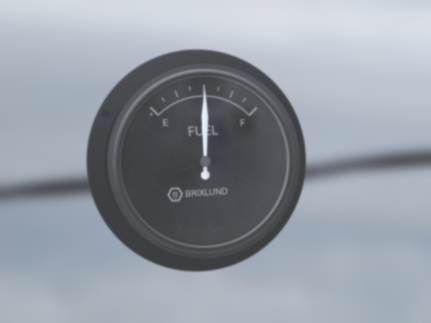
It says {"value": 0.5}
